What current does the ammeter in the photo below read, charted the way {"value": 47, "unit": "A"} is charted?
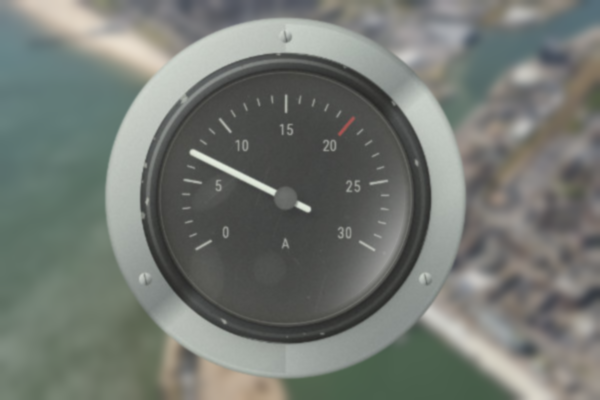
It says {"value": 7, "unit": "A"}
